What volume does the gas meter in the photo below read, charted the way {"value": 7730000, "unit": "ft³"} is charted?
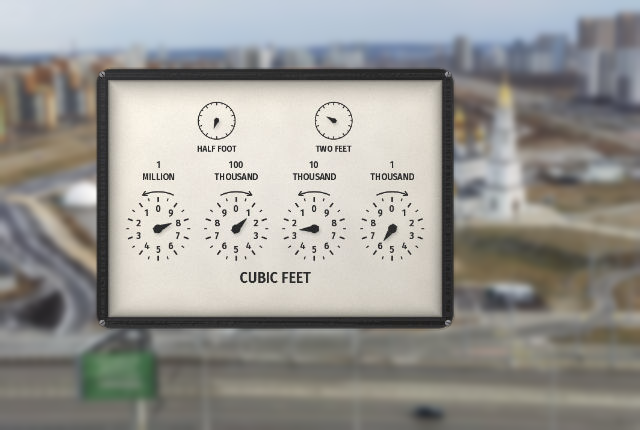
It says {"value": 812600, "unit": "ft³"}
